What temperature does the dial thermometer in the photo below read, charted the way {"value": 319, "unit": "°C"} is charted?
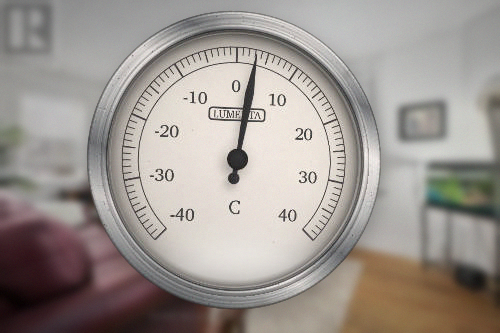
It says {"value": 3, "unit": "°C"}
